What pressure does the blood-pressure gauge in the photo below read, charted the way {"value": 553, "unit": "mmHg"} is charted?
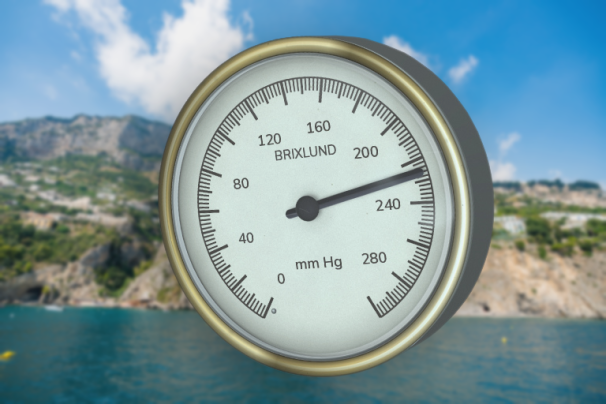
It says {"value": 226, "unit": "mmHg"}
